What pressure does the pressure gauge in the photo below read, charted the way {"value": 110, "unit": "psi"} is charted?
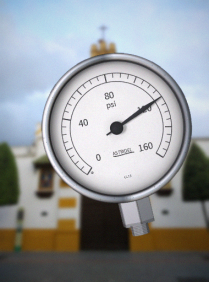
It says {"value": 120, "unit": "psi"}
